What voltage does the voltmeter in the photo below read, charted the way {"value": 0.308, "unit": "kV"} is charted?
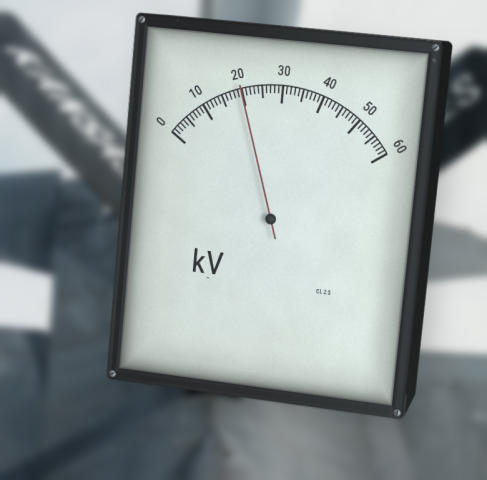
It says {"value": 20, "unit": "kV"}
